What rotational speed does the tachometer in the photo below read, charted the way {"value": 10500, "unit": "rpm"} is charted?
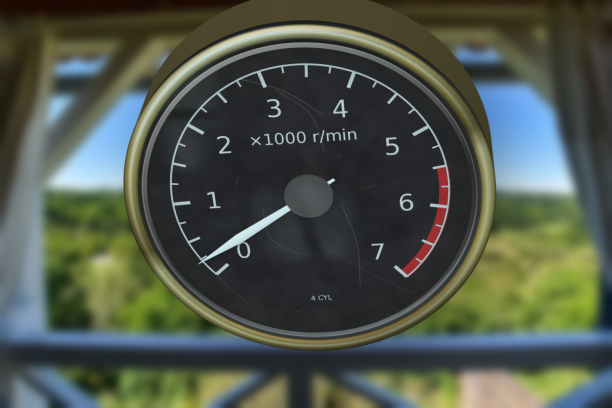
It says {"value": 250, "unit": "rpm"}
